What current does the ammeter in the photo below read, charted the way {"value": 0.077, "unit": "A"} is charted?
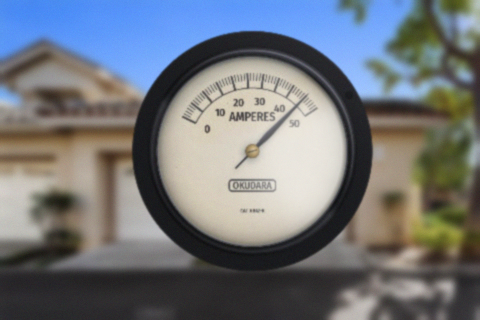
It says {"value": 45, "unit": "A"}
